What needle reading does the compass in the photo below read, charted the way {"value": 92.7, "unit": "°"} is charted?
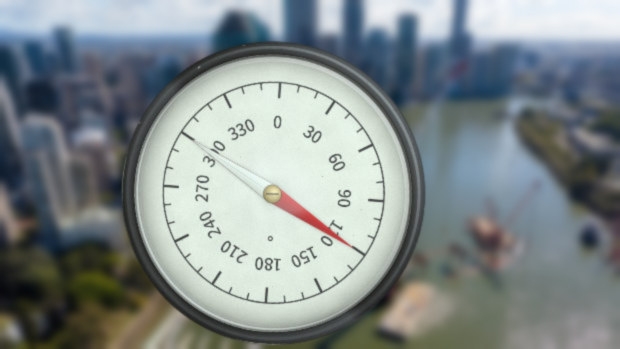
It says {"value": 120, "unit": "°"}
